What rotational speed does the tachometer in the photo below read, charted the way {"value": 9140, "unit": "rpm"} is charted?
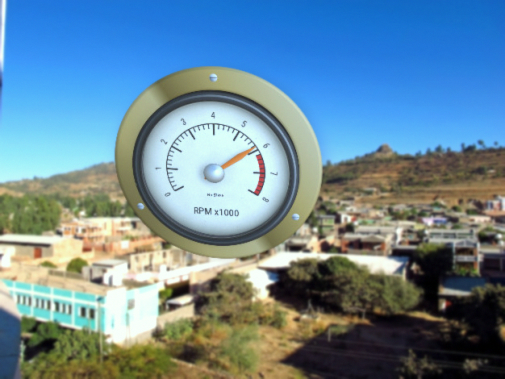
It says {"value": 5800, "unit": "rpm"}
